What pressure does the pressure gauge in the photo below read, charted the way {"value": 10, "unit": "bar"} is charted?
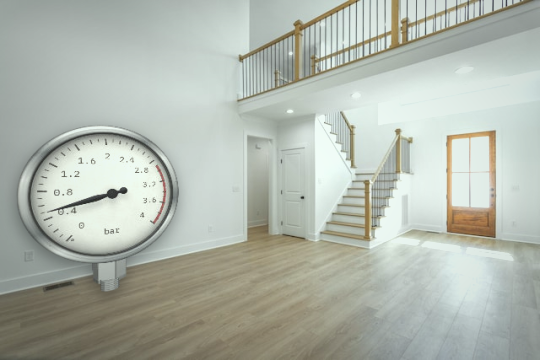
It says {"value": 0.5, "unit": "bar"}
